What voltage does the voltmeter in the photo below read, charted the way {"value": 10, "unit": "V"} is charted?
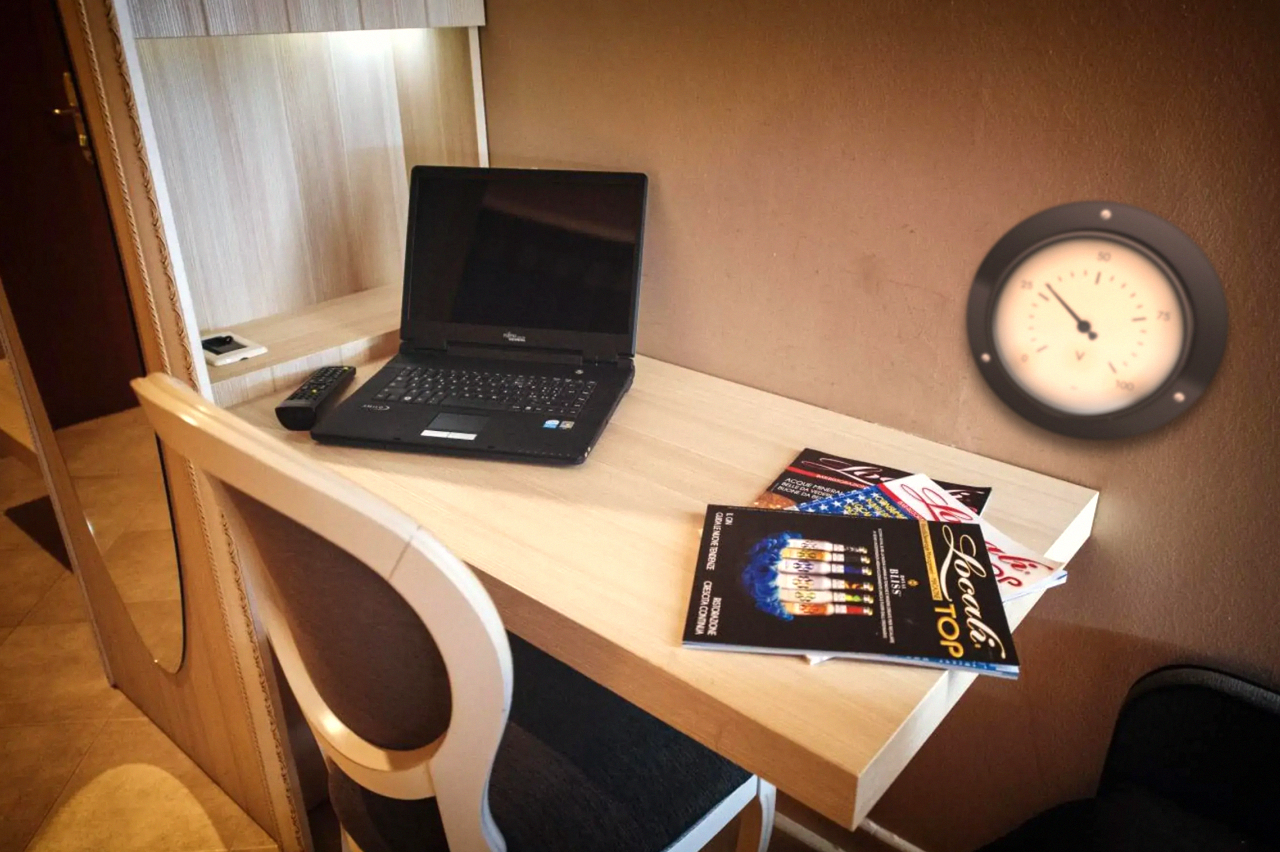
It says {"value": 30, "unit": "V"}
